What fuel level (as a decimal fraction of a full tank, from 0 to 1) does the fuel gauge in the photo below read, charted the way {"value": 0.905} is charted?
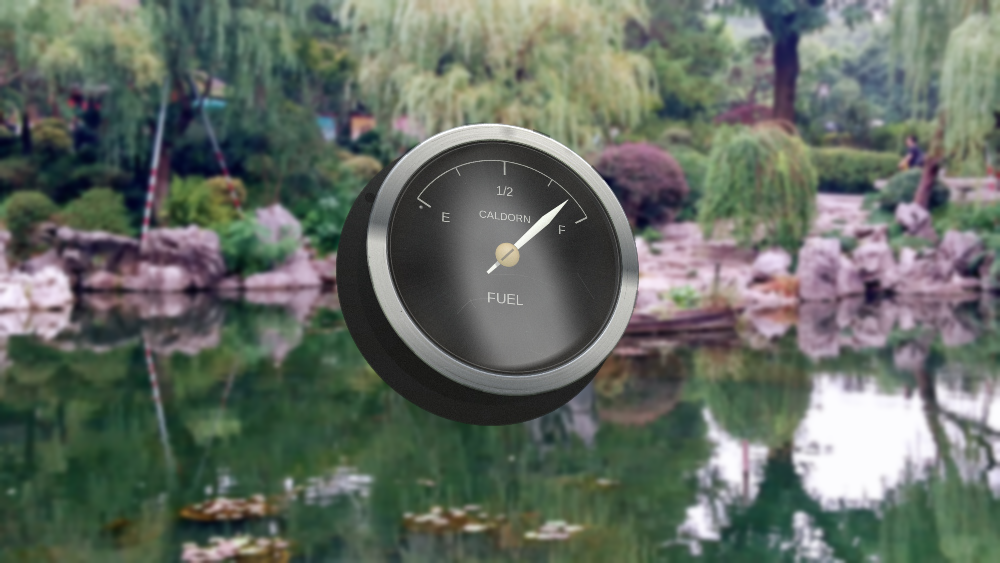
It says {"value": 0.875}
